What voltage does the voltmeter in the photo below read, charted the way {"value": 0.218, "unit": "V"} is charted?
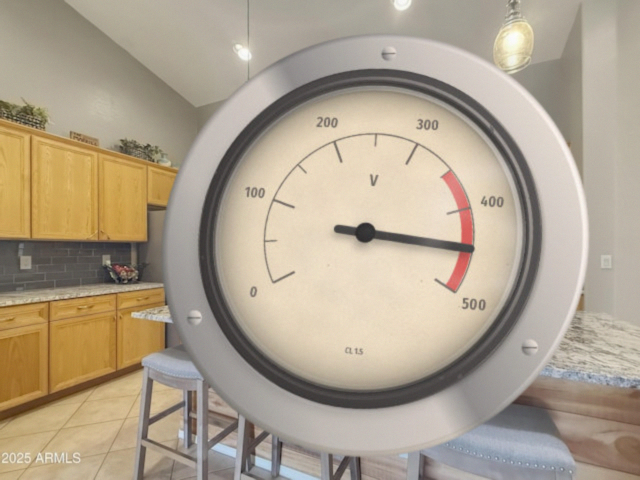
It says {"value": 450, "unit": "V"}
